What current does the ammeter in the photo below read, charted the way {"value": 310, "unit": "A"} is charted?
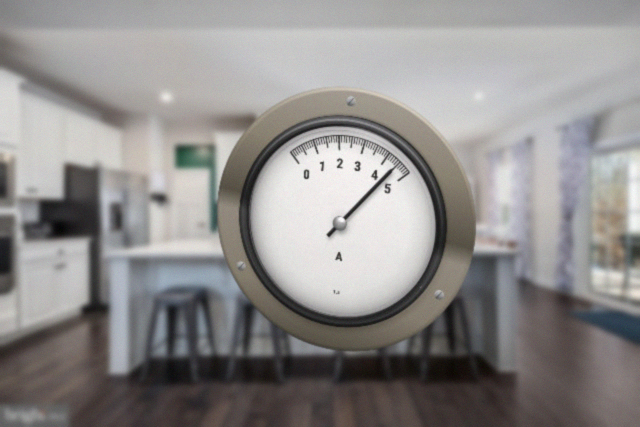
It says {"value": 4.5, "unit": "A"}
